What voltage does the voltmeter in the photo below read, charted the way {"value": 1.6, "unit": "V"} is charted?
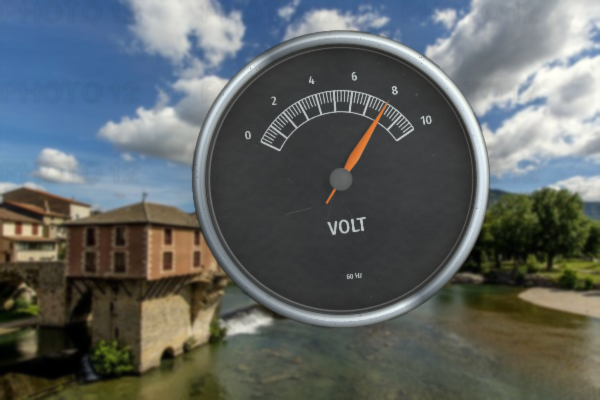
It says {"value": 8, "unit": "V"}
